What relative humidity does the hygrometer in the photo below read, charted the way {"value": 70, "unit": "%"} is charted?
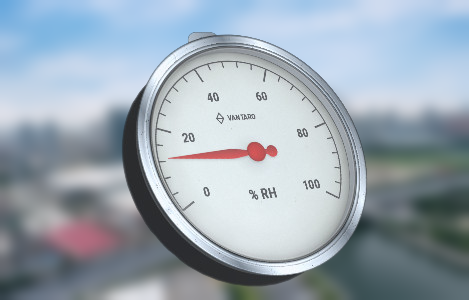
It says {"value": 12, "unit": "%"}
